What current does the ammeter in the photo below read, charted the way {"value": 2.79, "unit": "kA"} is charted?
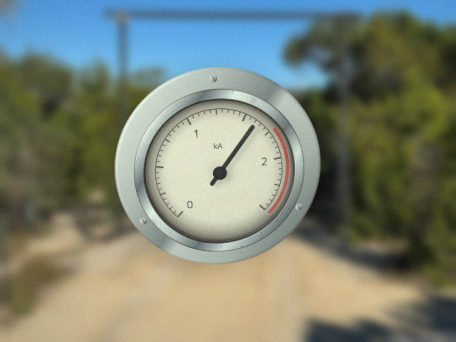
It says {"value": 1.6, "unit": "kA"}
